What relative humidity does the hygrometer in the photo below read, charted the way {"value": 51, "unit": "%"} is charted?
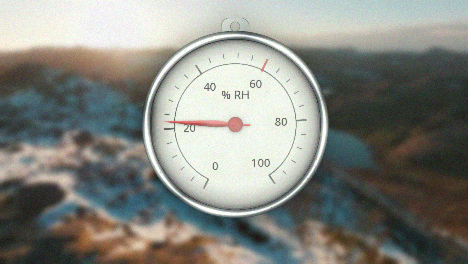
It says {"value": 22, "unit": "%"}
